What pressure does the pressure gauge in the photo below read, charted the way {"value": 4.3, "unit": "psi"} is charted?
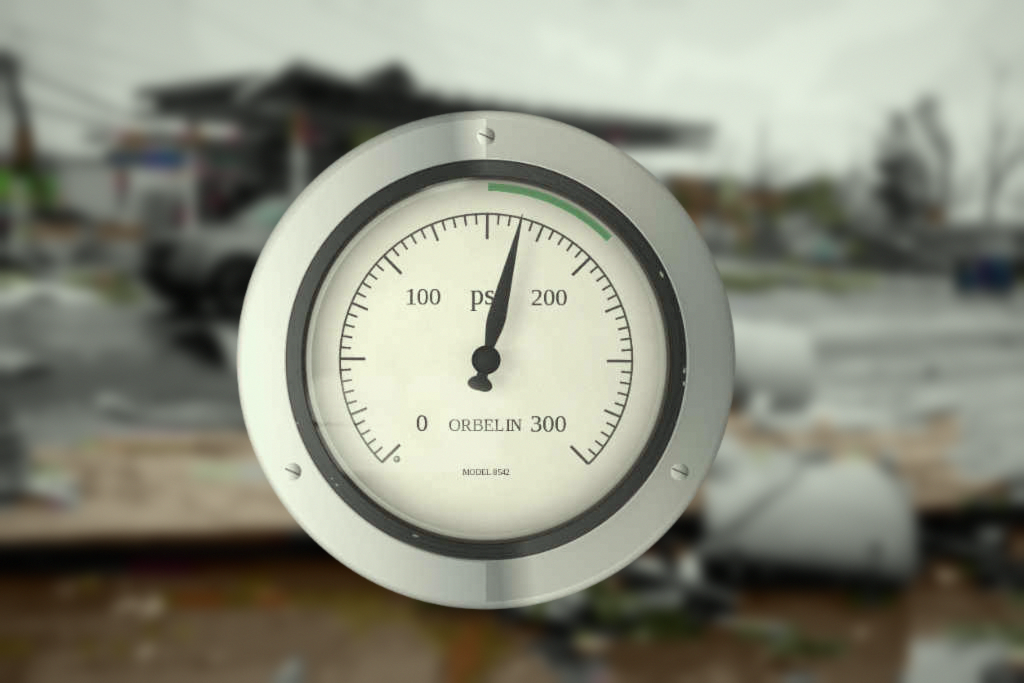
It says {"value": 165, "unit": "psi"}
